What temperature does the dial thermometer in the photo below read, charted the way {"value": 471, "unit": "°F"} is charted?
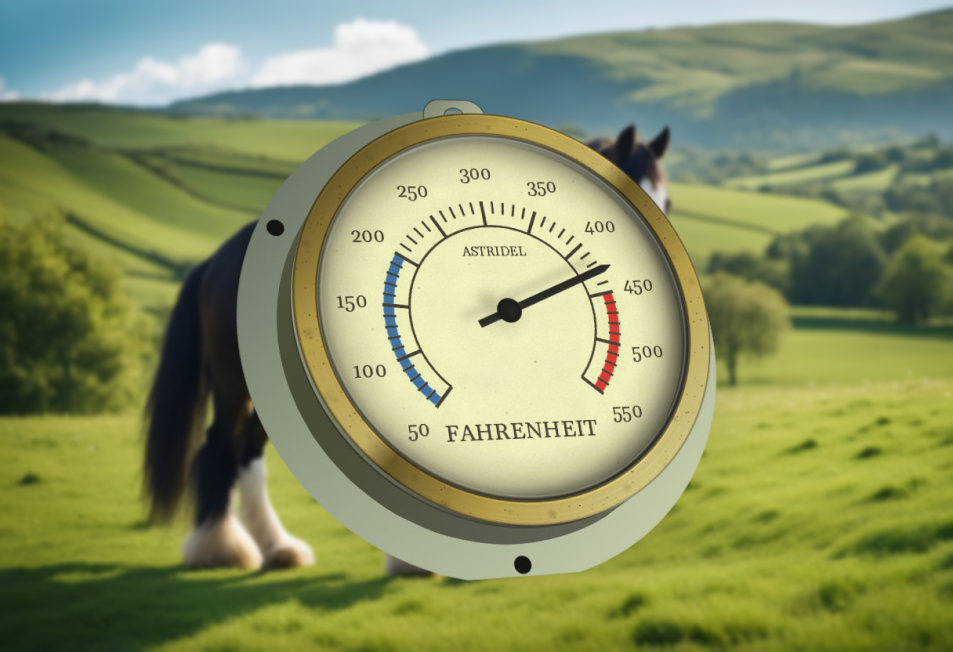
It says {"value": 430, "unit": "°F"}
